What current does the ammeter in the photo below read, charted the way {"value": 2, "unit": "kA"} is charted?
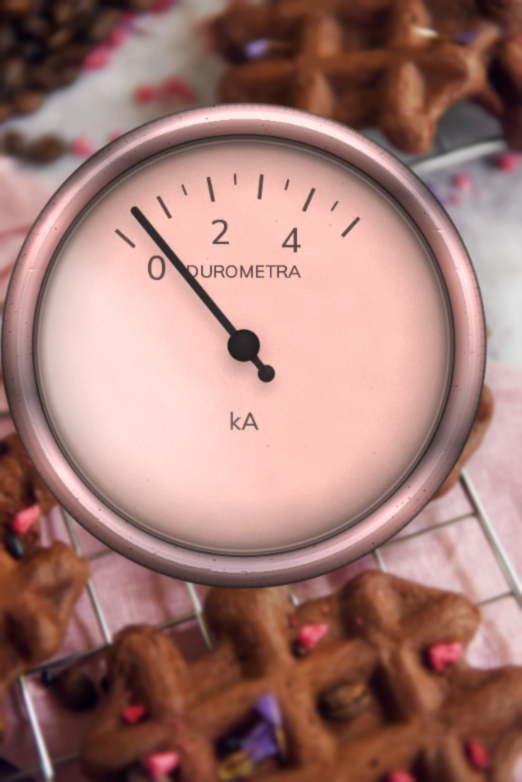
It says {"value": 0.5, "unit": "kA"}
